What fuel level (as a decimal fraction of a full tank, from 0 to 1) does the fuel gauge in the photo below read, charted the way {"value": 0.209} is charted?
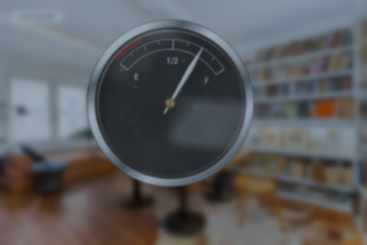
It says {"value": 0.75}
